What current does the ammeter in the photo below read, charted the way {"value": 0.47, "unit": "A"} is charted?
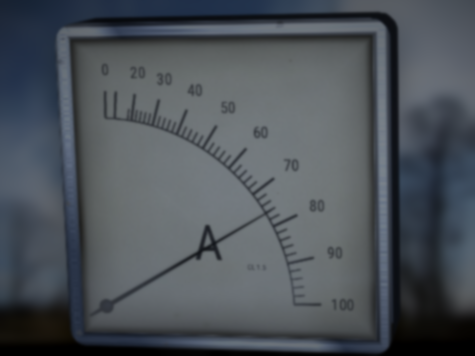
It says {"value": 76, "unit": "A"}
